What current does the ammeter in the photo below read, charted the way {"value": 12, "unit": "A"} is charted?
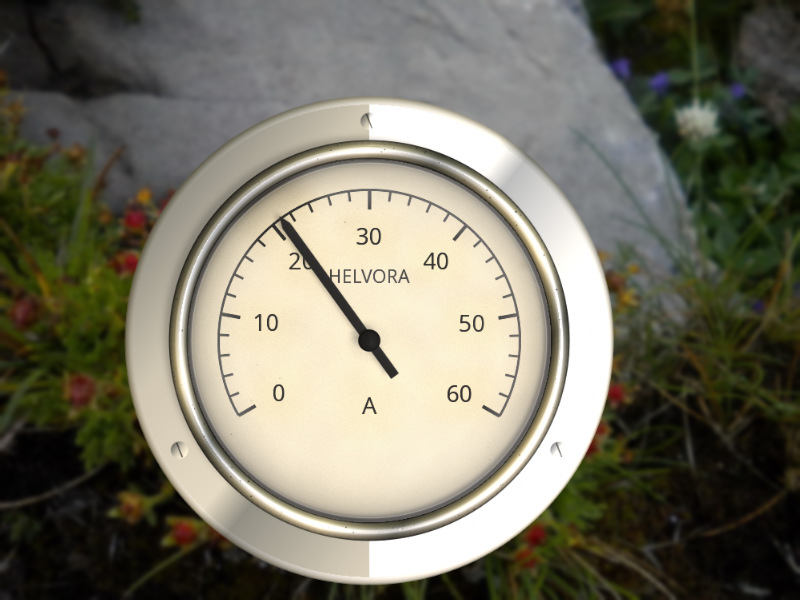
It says {"value": 21, "unit": "A"}
